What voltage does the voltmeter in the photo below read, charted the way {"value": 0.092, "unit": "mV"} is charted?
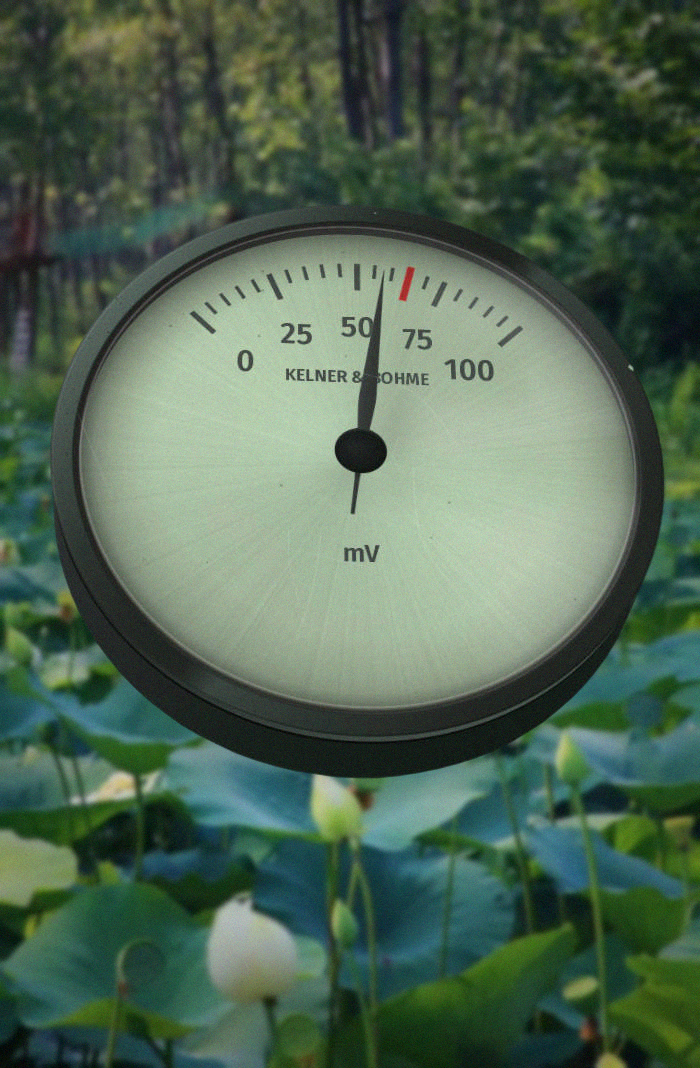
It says {"value": 57.5, "unit": "mV"}
